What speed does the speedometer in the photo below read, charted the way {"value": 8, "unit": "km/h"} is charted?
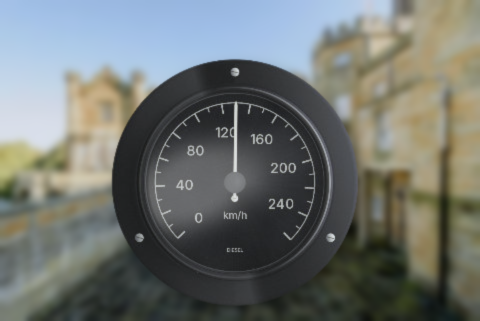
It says {"value": 130, "unit": "km/h"}
